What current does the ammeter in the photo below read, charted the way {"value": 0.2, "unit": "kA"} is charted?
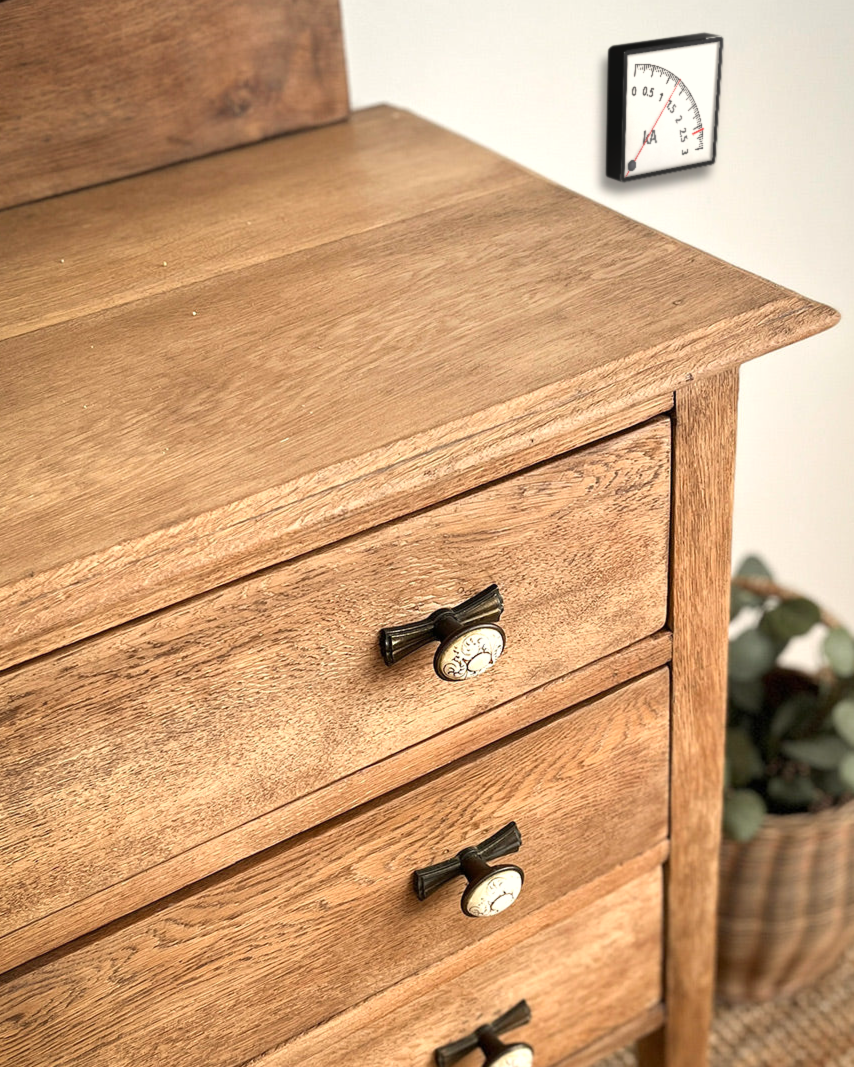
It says {"value": 1.25, "unit": "kA"}
